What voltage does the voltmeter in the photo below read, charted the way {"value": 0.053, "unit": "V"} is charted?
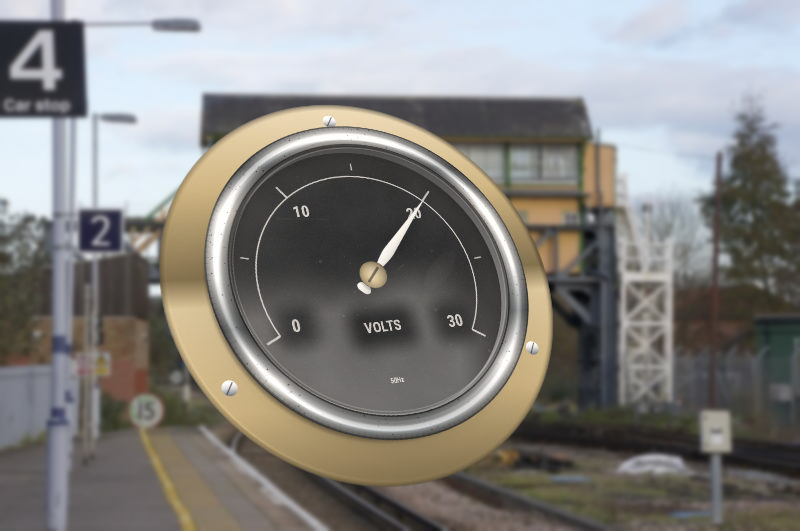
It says {"value": 20, "unit": "V"}
